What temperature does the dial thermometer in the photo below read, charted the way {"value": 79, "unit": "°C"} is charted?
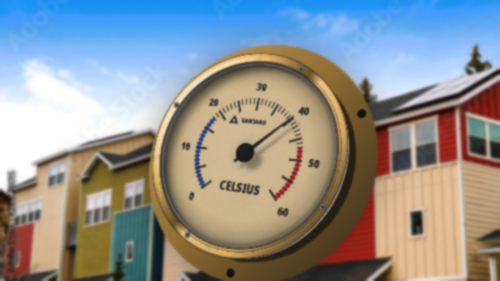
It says {"value": 40, "unit": "°C"}
